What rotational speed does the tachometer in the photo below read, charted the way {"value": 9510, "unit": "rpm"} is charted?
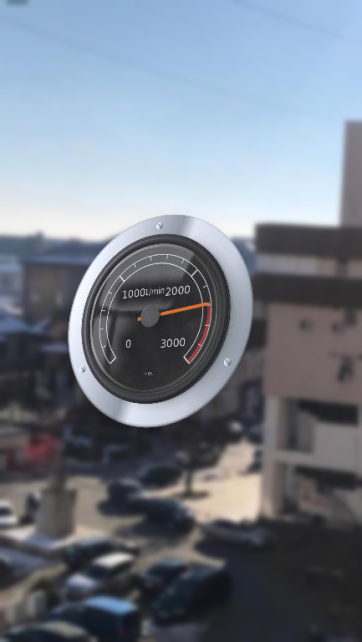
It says {"value": 2400, "unit": "rpm"}
